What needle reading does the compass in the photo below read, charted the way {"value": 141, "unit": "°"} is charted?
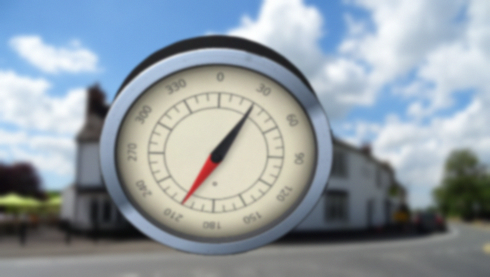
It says {"value": 210, "unit": "°"}
